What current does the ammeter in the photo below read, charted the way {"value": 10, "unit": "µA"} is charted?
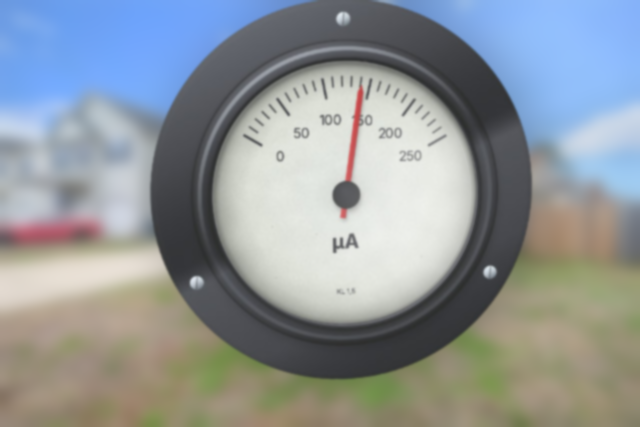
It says {"value": 140, "unit": "µA"}
